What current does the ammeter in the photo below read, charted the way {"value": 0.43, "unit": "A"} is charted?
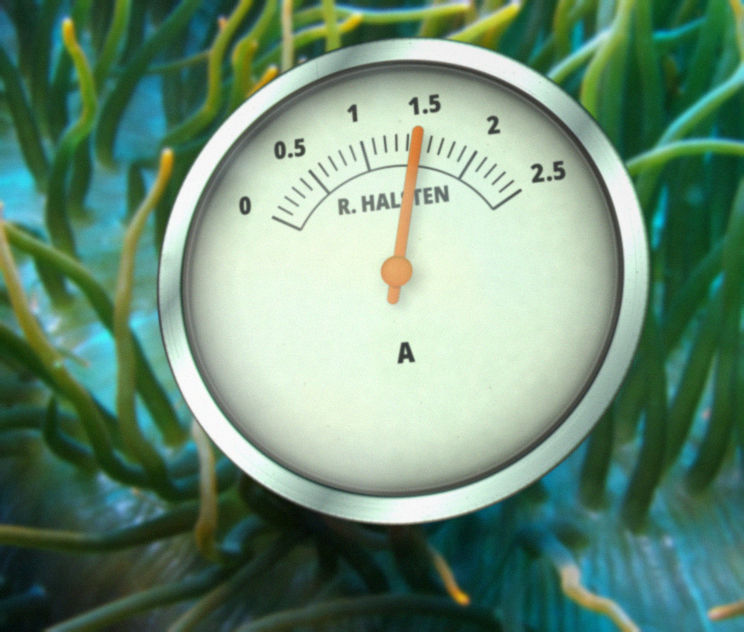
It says {"value": 1.5, "unit": "A"}
